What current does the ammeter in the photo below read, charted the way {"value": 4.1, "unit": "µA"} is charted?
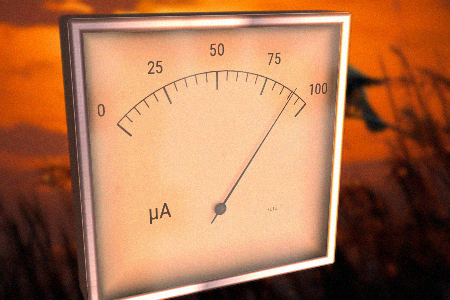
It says {"value": 90, "unit": "µA"}
